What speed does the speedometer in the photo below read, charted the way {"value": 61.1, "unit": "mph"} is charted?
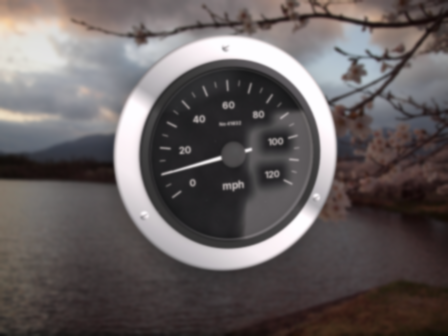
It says {"value": 10, "unit": "mph"}
